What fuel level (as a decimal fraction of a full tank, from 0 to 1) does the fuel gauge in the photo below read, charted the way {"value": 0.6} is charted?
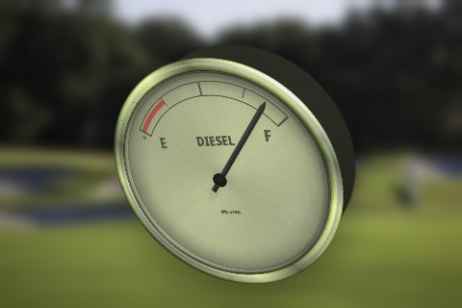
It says {"value": 0.875}
